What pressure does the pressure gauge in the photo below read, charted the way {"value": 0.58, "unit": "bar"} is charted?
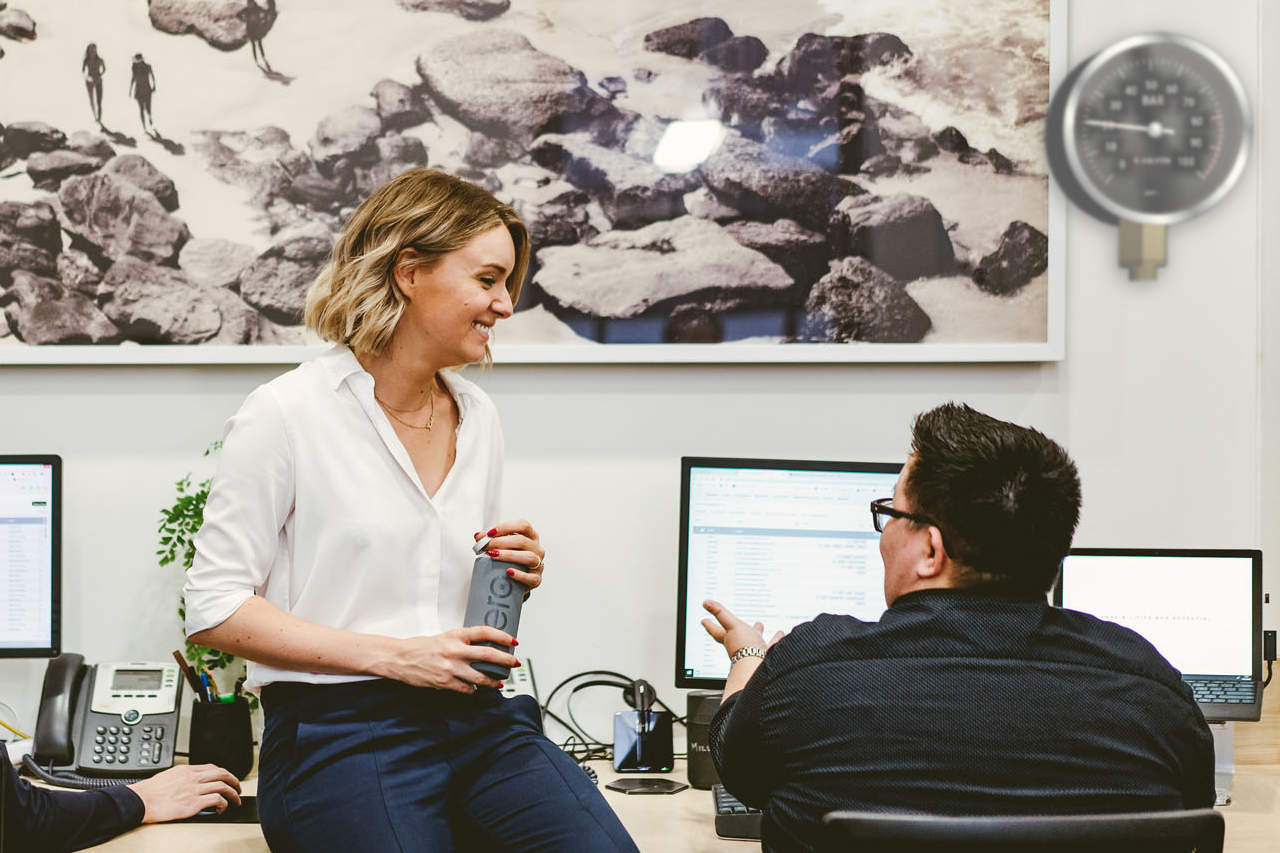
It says {"value": 20, "unit": "bar"}
